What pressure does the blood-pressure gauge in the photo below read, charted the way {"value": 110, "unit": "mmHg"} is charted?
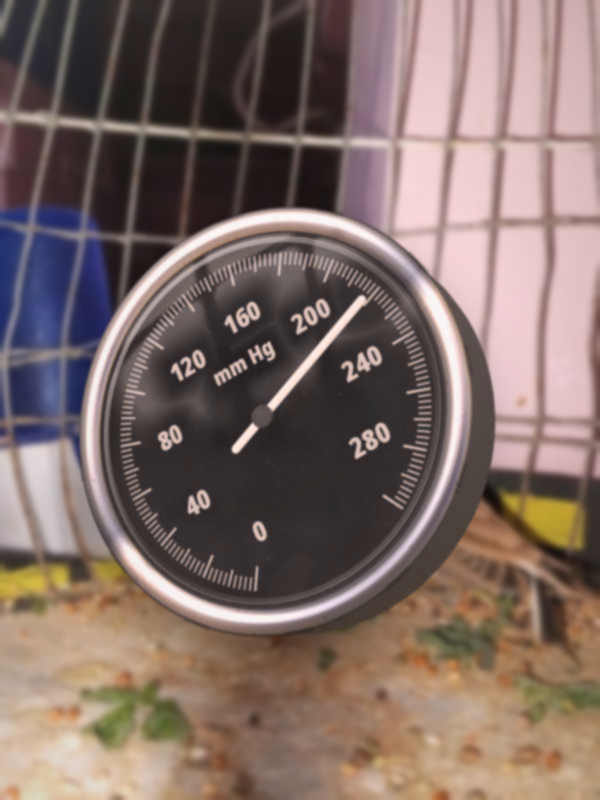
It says {"value": 220, "unit": "mmHg"}
